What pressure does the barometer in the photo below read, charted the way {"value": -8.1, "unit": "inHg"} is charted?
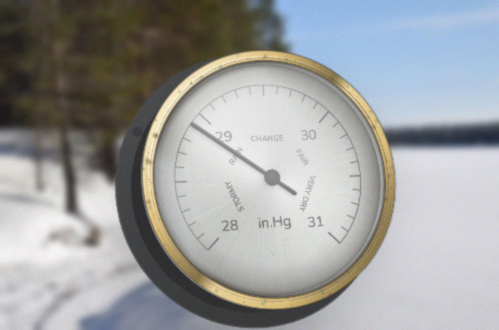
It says {"value": 28.9, "unit": "inHg"}
